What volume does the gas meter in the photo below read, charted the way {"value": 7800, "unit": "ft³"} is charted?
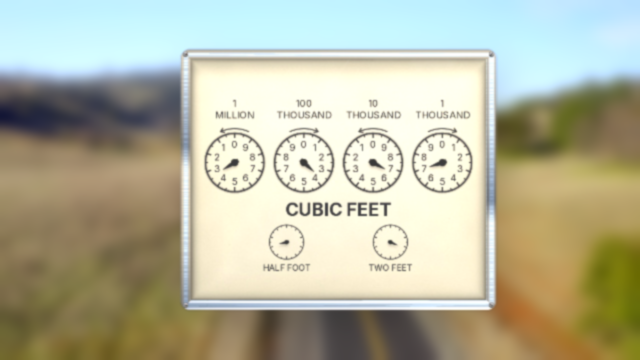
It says {"value": 336700, "unit": "ft³"}
